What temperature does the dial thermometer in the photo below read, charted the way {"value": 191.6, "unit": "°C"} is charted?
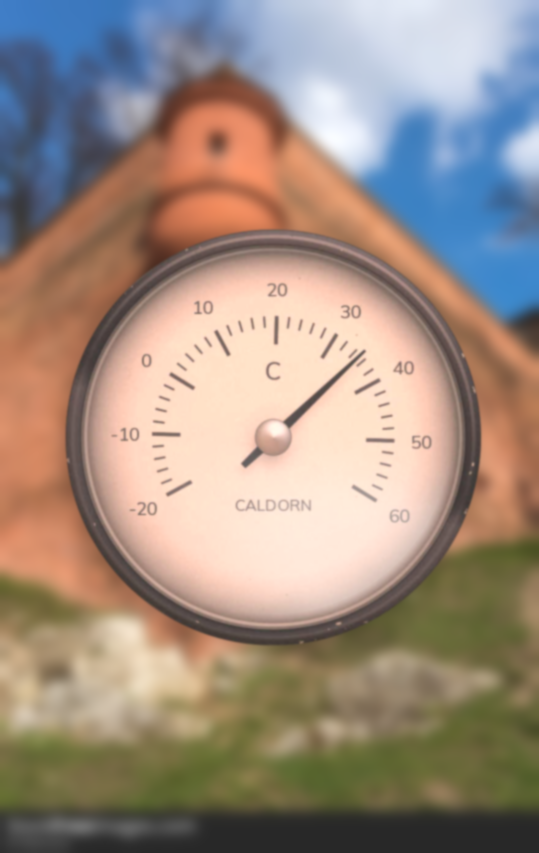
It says {"value": 35, "unit": "°C"}
